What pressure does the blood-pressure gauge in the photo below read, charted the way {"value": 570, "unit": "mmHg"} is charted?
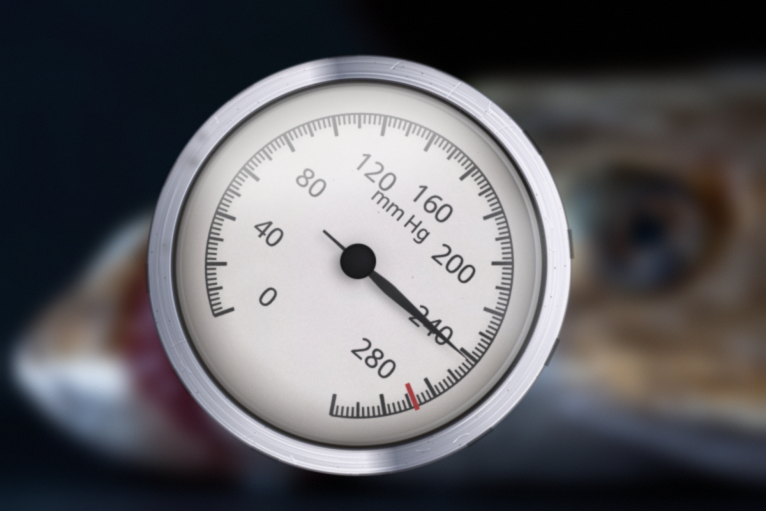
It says {"value": 242, "unit": "mmHg"}
